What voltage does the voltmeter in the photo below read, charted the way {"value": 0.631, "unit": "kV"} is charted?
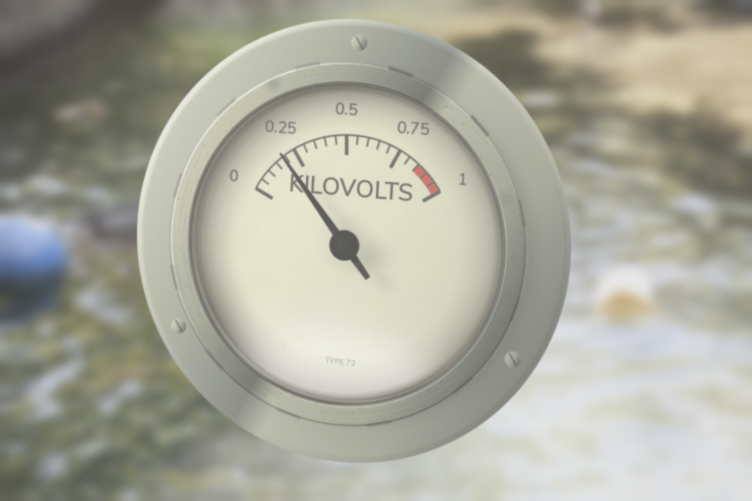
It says {"value": 0.2, "unit": "kV"}
